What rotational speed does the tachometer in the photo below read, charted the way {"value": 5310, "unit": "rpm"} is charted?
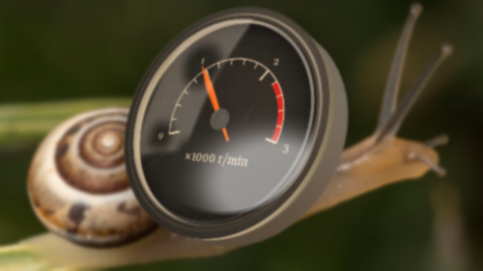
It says {"value": 1000, "unit": "rpm"}
